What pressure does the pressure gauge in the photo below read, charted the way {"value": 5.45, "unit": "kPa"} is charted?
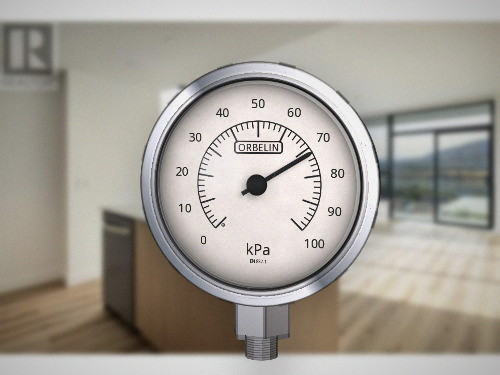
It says {"value": 72, "unit": "kPa"}
